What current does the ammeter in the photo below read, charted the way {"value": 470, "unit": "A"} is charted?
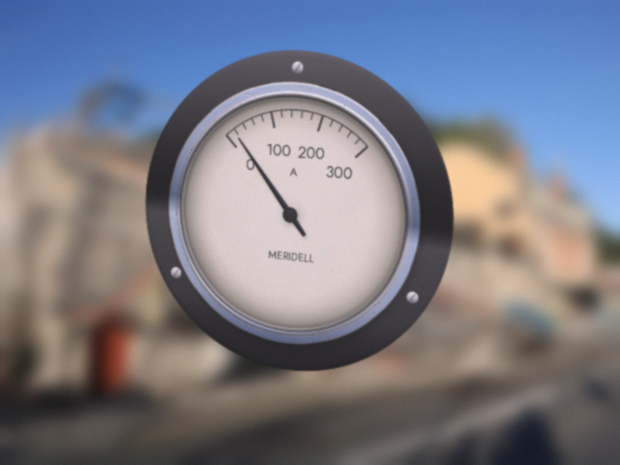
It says {"value": 20, "unit": "A"}
